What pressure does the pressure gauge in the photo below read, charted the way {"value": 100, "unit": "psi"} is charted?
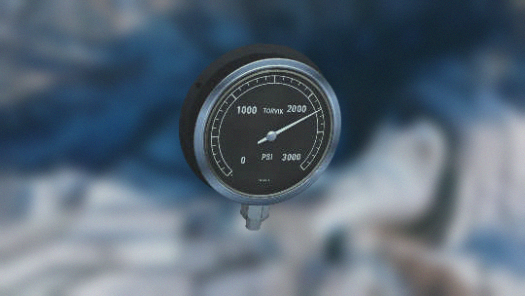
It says {"value": 2200, "unit": "psi"}
